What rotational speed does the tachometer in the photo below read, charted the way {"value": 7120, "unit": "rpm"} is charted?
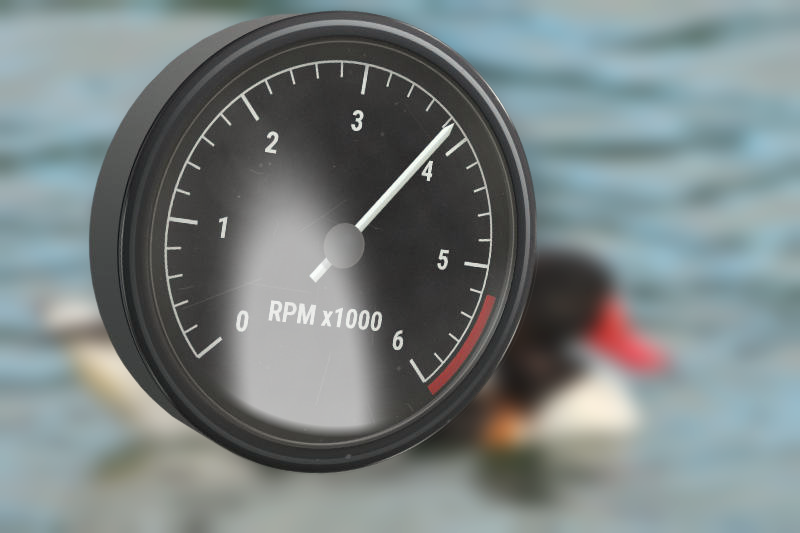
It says {"value": 3800, "unit": "rpm"}
